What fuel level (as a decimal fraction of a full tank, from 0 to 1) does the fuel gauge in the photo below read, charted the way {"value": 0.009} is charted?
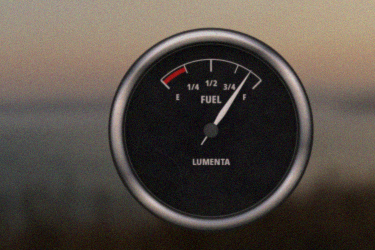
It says {"value": 0.875}
